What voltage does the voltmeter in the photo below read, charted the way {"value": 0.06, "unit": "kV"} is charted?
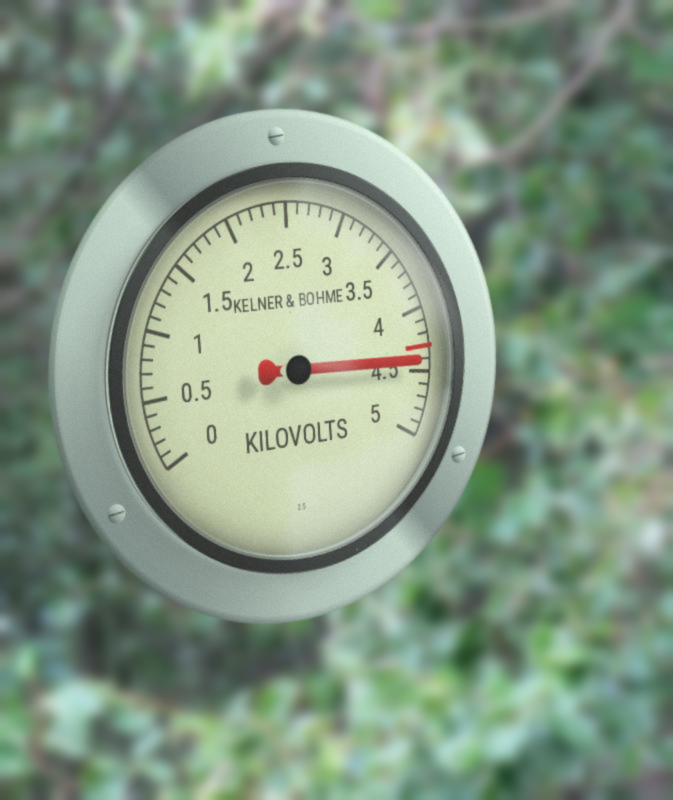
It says {"value": 4.4, "unit": "kV"}
